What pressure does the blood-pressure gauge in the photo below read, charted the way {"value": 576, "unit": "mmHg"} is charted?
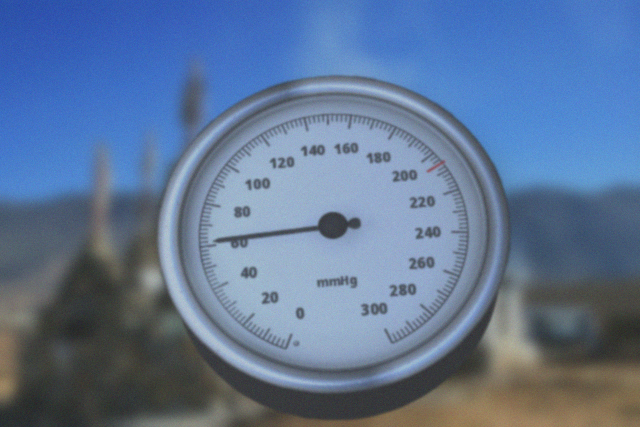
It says {"value": 60, "unit": "mmHg"}
